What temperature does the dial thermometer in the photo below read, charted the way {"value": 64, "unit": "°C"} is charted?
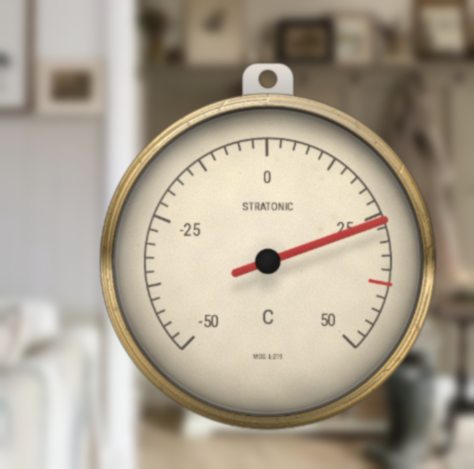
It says {"value": 26.25, "unit": "°C"}
